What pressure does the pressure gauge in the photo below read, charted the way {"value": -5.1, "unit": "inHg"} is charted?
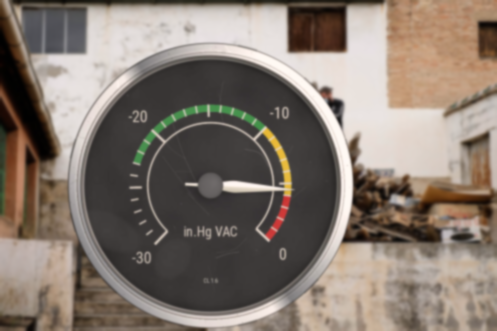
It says {"value": -4.5, "unit": "inHg"}
